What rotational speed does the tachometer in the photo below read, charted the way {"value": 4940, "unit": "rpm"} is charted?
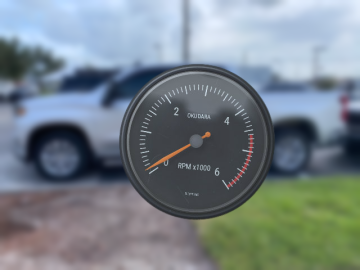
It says {"value": 100, "unit": "rpm"}
